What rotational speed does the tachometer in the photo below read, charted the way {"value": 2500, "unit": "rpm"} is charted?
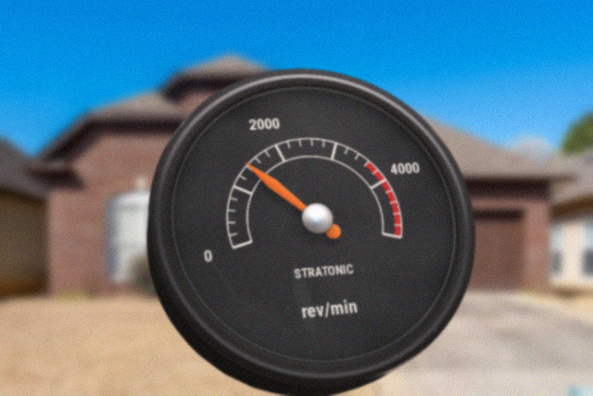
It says {"value": 1400, "unit": "rpm"}
